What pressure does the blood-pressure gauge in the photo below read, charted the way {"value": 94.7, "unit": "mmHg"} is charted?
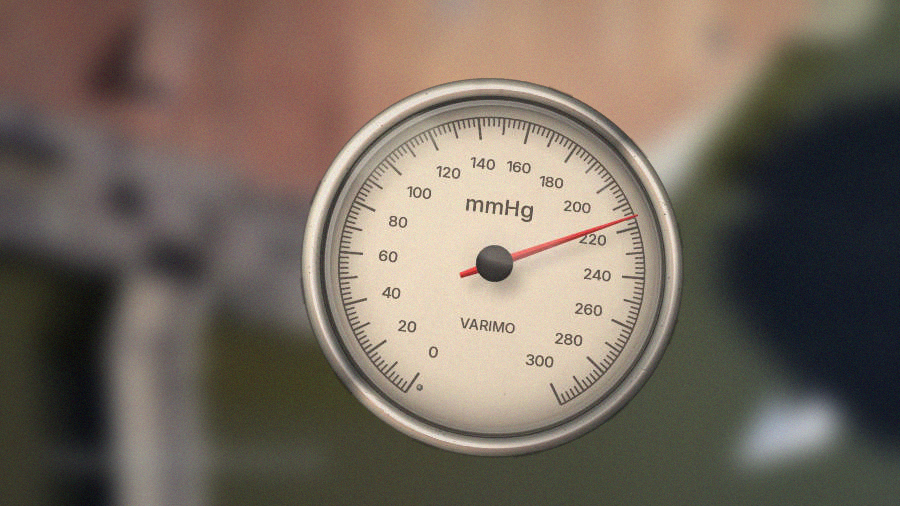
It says {"value": 216, "unit": "mmHg"}
